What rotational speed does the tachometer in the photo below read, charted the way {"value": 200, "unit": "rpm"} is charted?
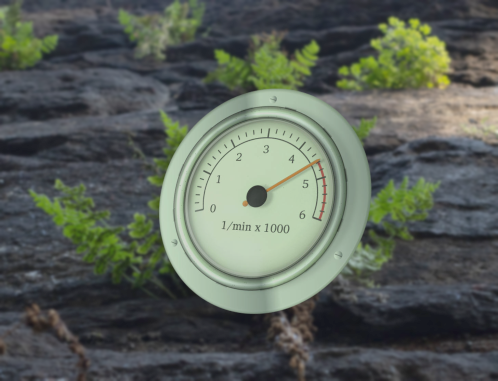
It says {"value": 4600, "unit": "rpm"}
